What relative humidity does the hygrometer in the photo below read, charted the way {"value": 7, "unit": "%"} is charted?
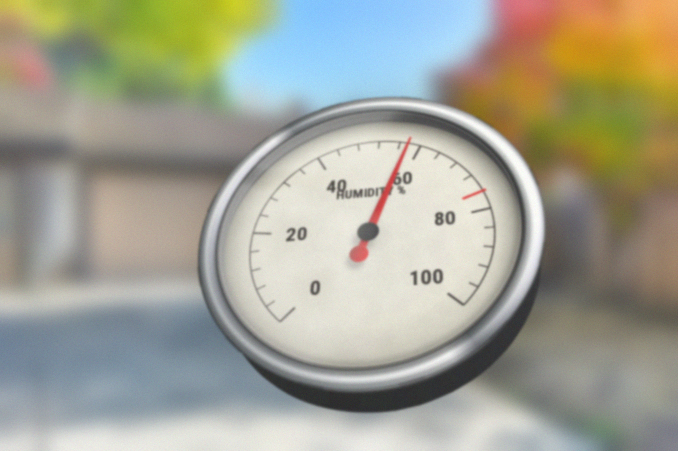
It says {"value": 58, "unit": "%"}
